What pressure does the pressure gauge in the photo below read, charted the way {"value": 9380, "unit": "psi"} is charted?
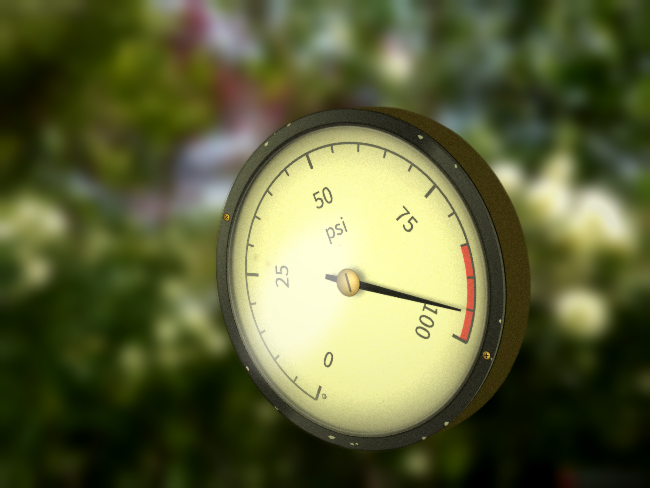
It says {"value": 95, "unit": "psi"}
